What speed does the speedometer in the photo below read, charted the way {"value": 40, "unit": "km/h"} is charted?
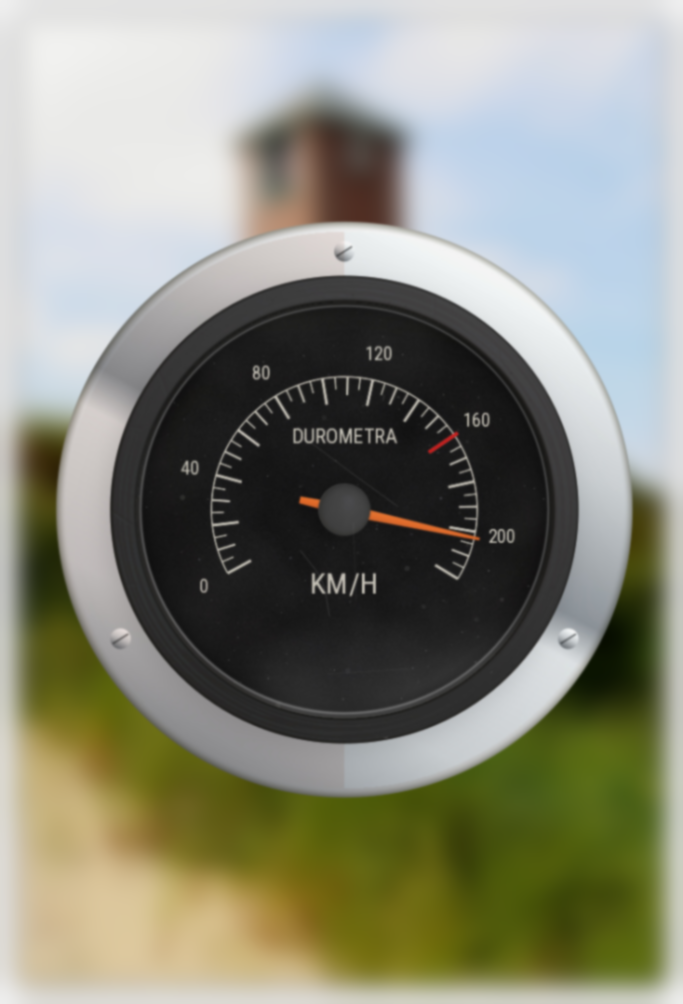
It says {"value": 202.5, "unit": "km/h"}
